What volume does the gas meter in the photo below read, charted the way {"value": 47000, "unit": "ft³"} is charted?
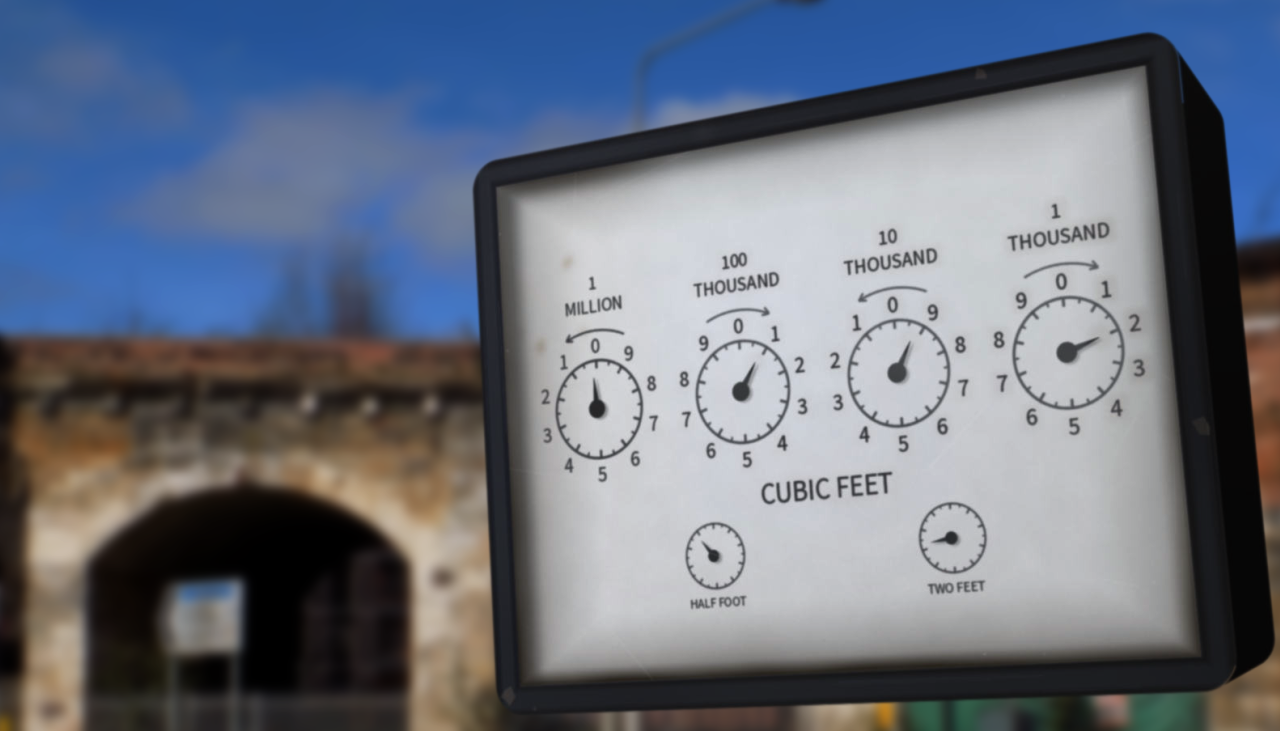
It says {"value": 9200, "unit": "ft³"}
